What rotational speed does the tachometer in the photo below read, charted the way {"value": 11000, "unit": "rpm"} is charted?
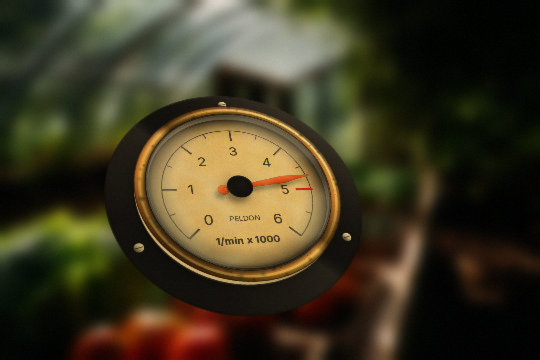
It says {"value": 4750, "unit": "rpm"}
